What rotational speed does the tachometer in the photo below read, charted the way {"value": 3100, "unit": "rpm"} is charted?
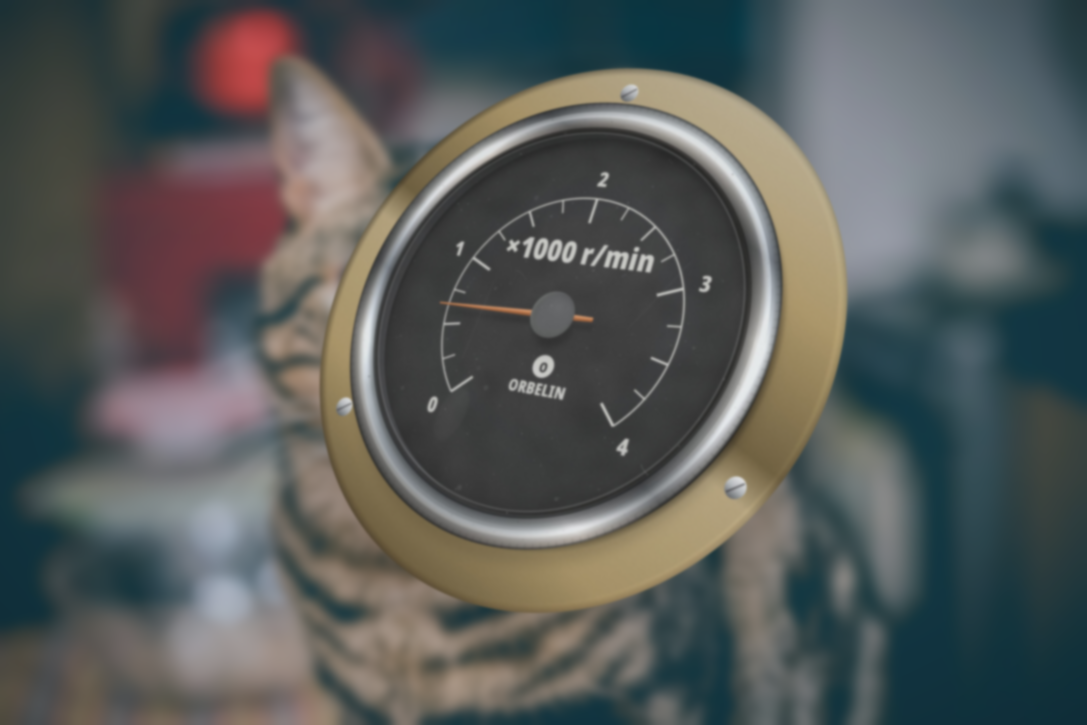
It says {"value": 625, "unit": "rpm"}
